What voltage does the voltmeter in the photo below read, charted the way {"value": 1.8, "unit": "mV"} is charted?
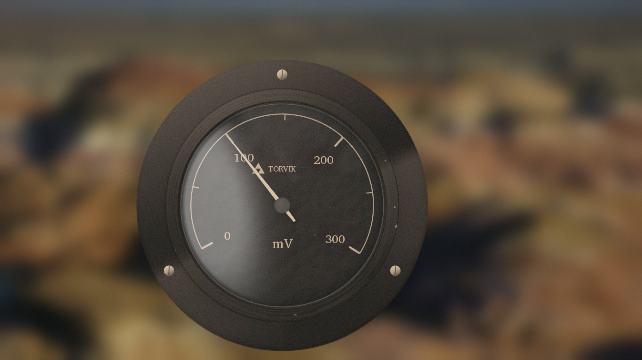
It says {"value": 100, "unit": "mV"}
